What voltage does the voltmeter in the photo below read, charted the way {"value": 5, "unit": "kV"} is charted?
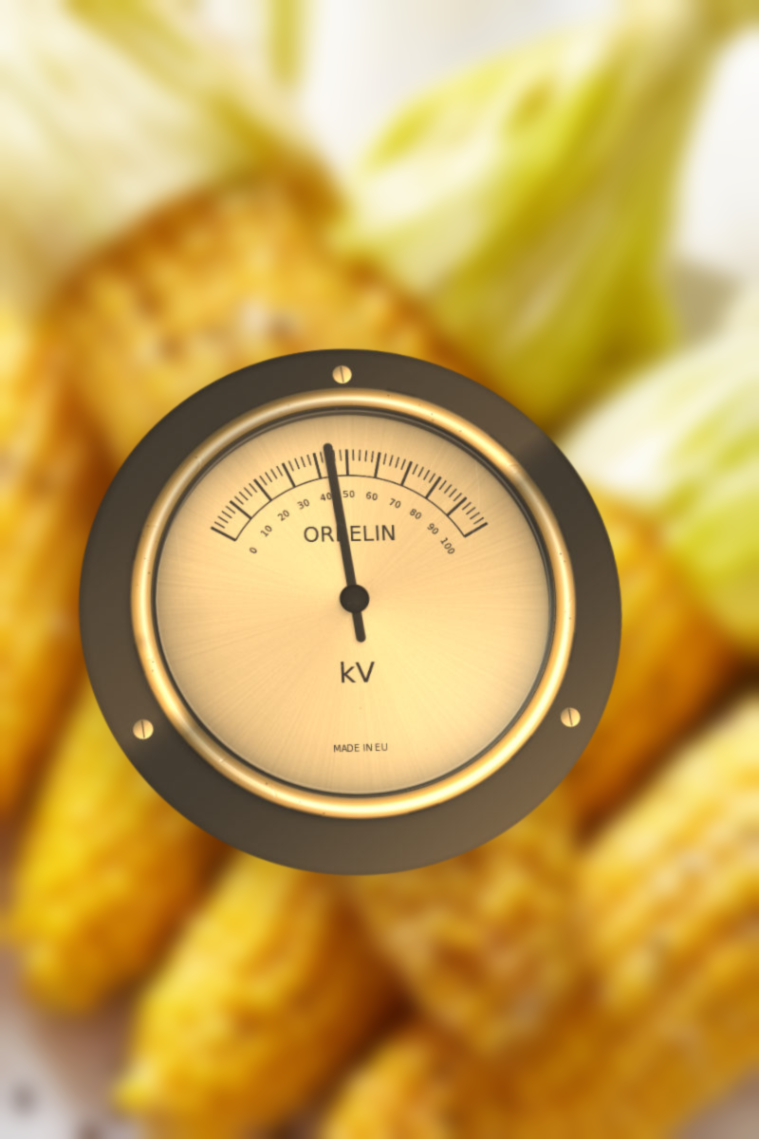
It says {"value": 44, "unit": "kV"}
